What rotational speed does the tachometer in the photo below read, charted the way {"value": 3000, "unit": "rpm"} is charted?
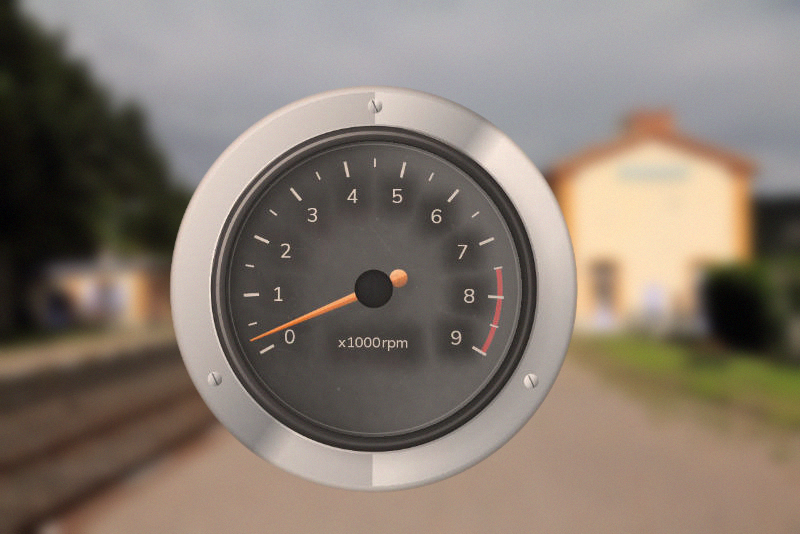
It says {"value": 250, "unit": "rpm"}
